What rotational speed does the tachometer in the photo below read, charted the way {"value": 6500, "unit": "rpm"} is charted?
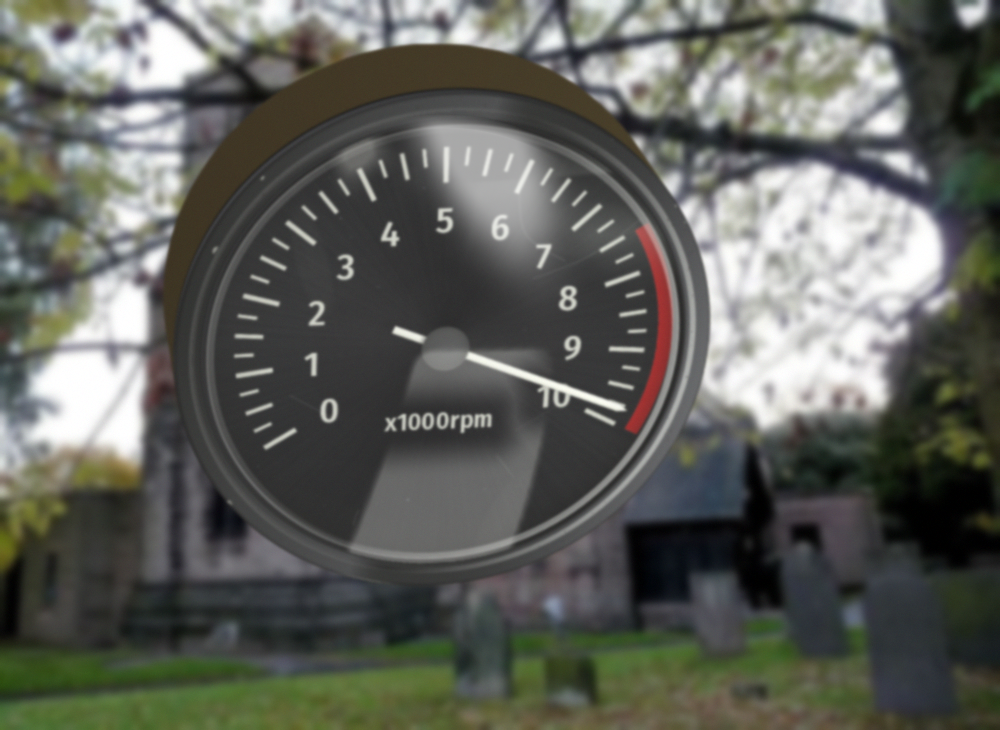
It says {"value": 9750, "unit": "rpm"}
